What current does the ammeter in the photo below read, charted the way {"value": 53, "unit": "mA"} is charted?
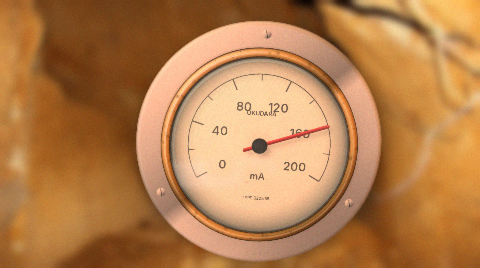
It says {"value": 160, "unit": "mA"}
